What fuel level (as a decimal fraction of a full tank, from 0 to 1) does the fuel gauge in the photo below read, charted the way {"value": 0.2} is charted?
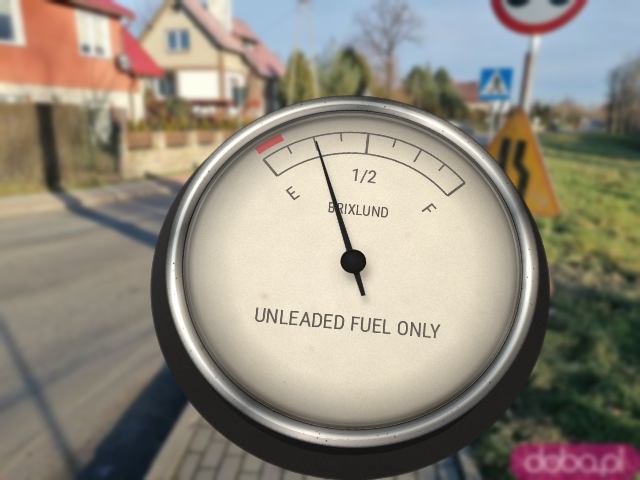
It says {"value": 0.25}
